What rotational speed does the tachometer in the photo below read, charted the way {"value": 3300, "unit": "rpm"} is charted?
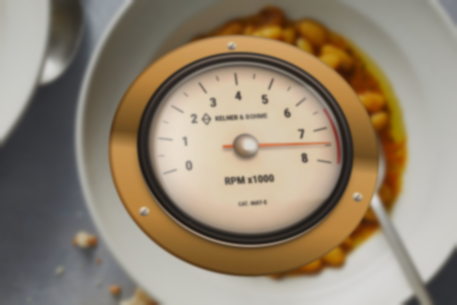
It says {"value": 7500, "unit": "rpm"}
